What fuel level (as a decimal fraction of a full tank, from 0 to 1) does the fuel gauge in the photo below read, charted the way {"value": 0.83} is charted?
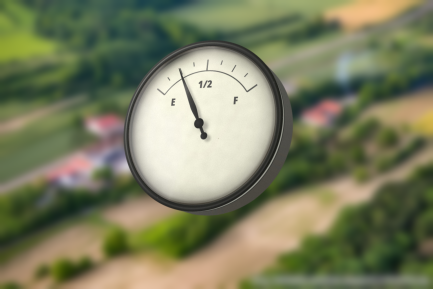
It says {"value": 0.25}
